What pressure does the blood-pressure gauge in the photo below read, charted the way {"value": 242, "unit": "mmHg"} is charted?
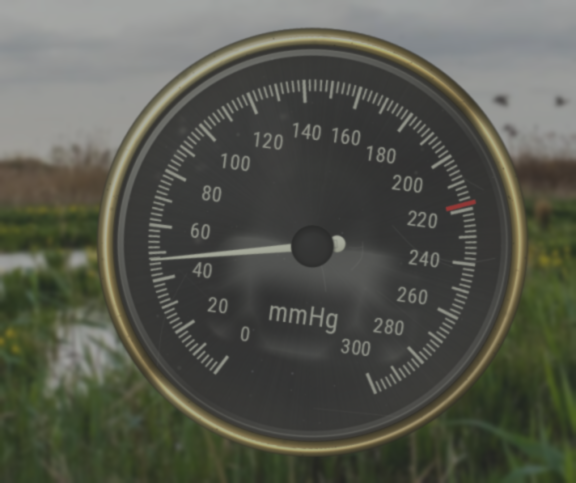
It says {"value": 48, "unit": "mmHg"}
